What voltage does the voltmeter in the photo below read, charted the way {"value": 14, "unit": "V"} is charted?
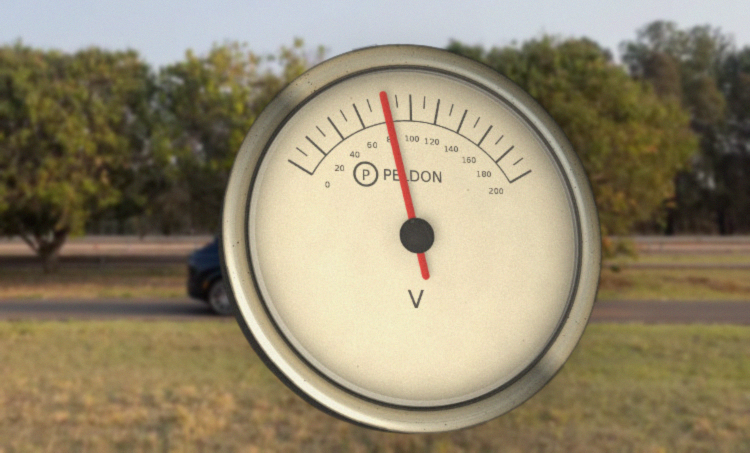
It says {"value": 80, "unit": "V"}
